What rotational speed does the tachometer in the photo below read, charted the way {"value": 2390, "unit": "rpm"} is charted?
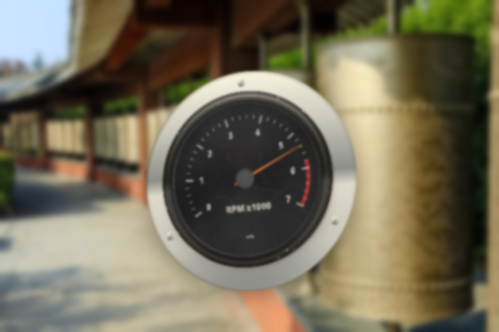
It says {"value": 5400, "unit": "rpm"}
